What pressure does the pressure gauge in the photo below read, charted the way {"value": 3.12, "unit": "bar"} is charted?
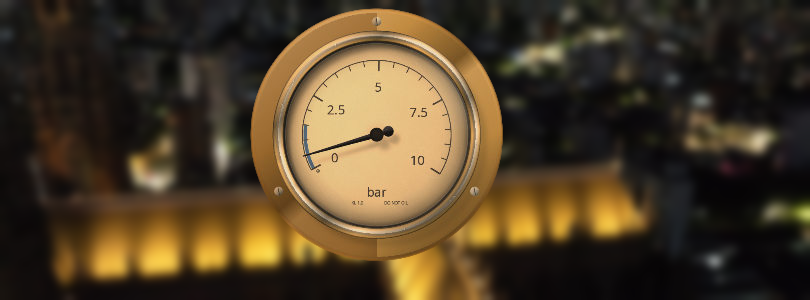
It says {"value": 0.5, "unit": "bar"}
